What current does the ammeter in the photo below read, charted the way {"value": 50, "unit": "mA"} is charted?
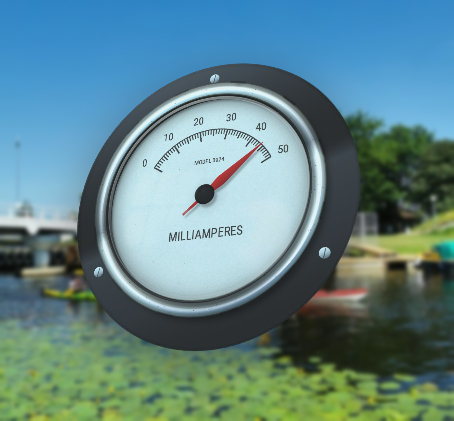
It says {"value": 45, "unit": "mA"}
